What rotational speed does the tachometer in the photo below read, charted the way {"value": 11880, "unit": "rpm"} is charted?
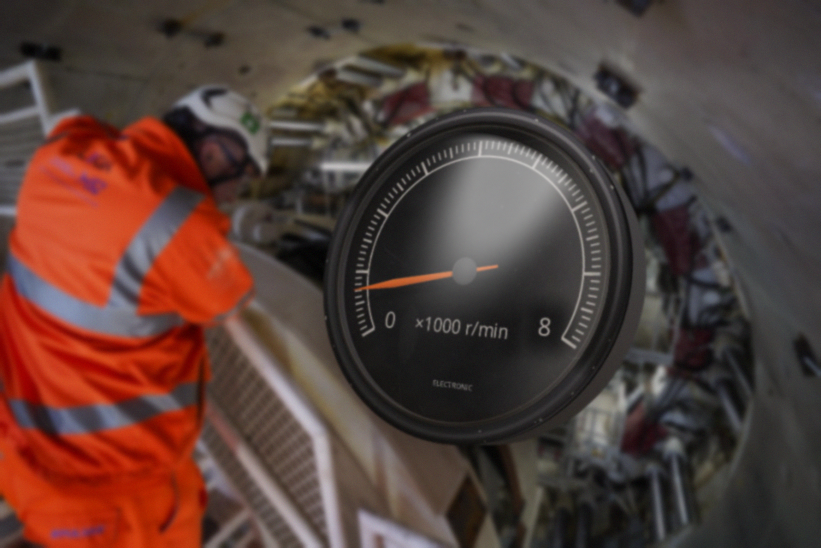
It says {"value": 700, "unit": "rpm"}
